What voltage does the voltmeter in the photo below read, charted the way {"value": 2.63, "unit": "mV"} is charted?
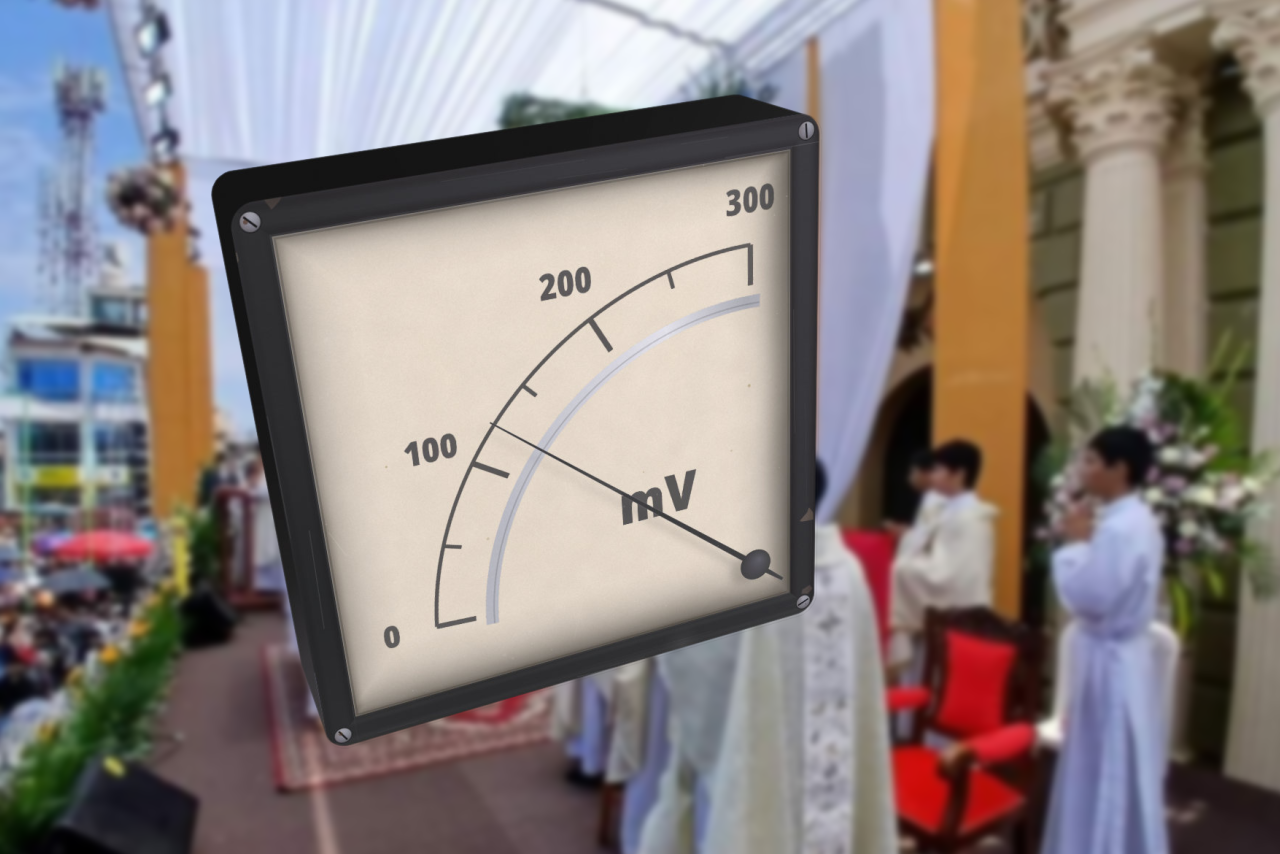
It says {"value": 125, "unit": "mV"}
